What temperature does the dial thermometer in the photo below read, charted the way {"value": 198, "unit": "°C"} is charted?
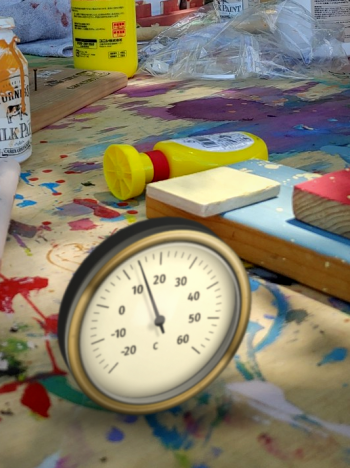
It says {"value": 14, "unit": "°C"}
